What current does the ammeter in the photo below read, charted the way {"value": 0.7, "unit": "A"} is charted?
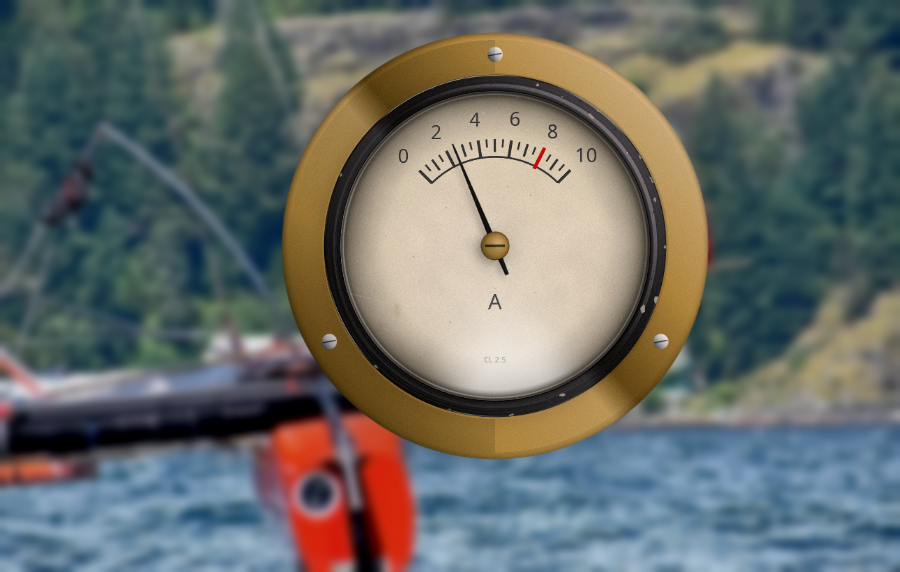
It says {"value": 2.5, "unit": "A"}
